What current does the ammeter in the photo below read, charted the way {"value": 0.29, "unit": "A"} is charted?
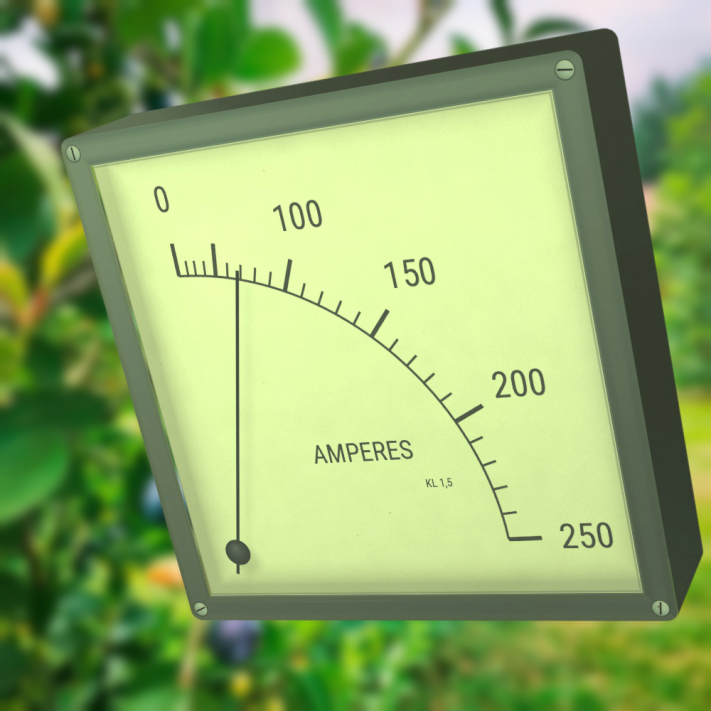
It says {"value": 70, "unit": "A"}
